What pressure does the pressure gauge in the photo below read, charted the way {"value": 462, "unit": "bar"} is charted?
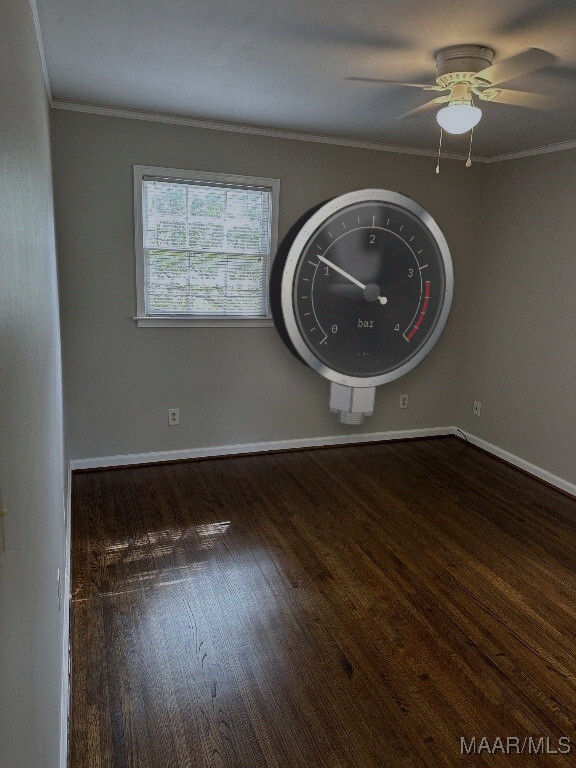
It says {"value": 1.1, "unit": "bar"}
